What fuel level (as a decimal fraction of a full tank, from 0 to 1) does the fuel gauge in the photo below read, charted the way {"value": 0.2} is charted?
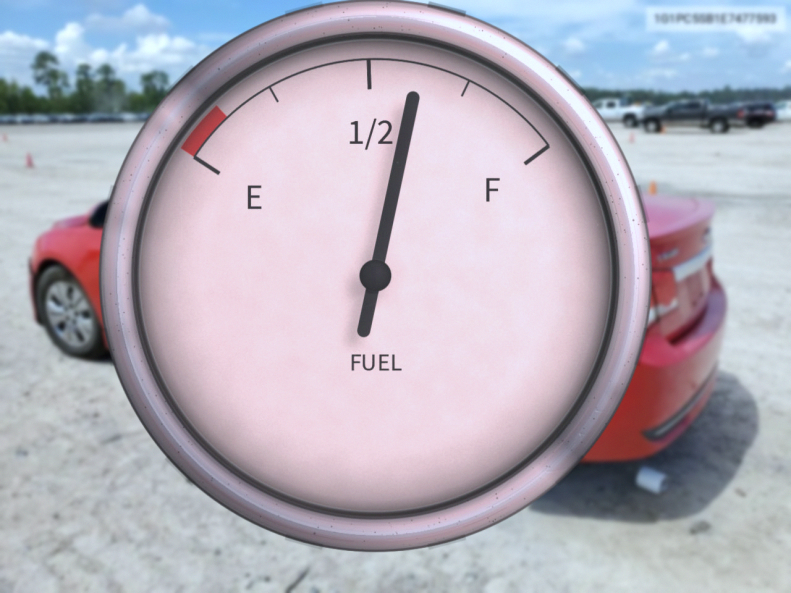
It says {"value": 0.625}
